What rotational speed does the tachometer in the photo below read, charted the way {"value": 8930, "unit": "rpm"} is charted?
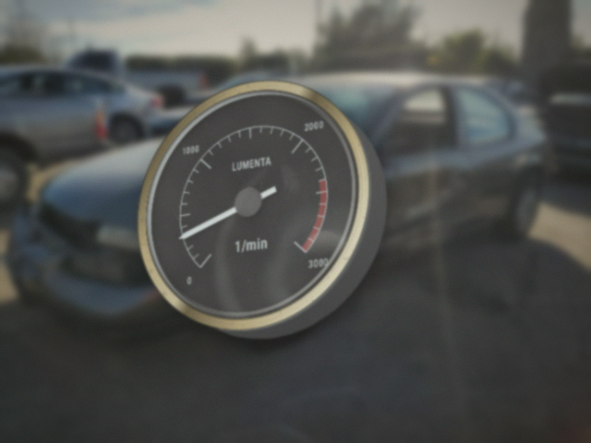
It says {"value": 300, "unit": "rpm"}
